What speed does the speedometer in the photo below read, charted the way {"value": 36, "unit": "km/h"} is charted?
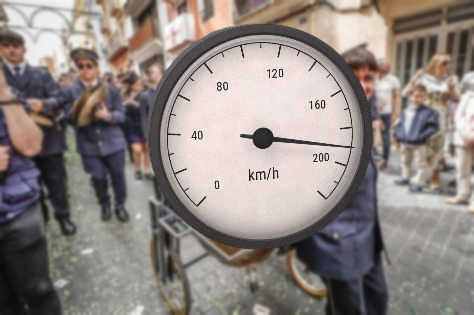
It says {"value": 190, "unit": "km/h"}
